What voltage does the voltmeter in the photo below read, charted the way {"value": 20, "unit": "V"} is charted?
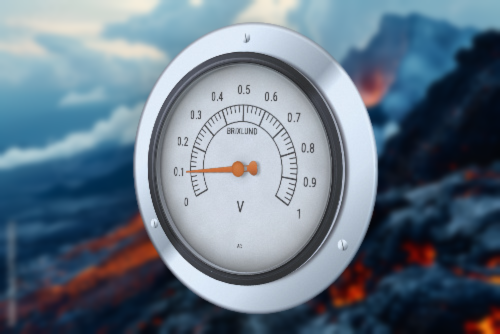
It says {"value": 0.1, "unit": "V"}
